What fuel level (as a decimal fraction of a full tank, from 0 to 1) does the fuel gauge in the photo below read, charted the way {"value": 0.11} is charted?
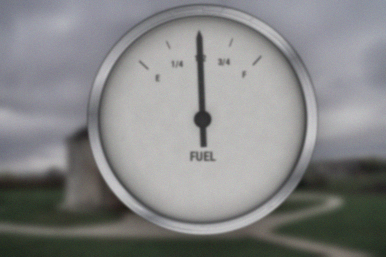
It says {"value": 0.5}
